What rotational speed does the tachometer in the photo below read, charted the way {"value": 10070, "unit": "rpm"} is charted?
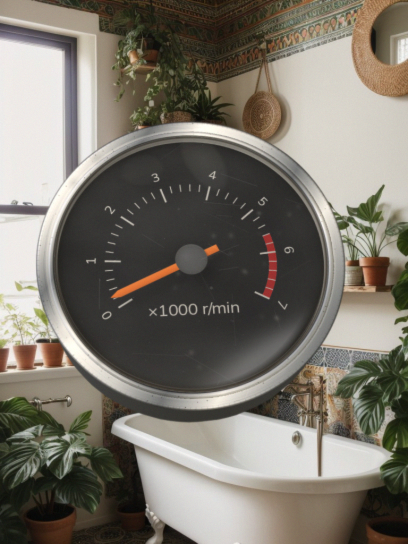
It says {"value": 200, "unit": "rpm"}
